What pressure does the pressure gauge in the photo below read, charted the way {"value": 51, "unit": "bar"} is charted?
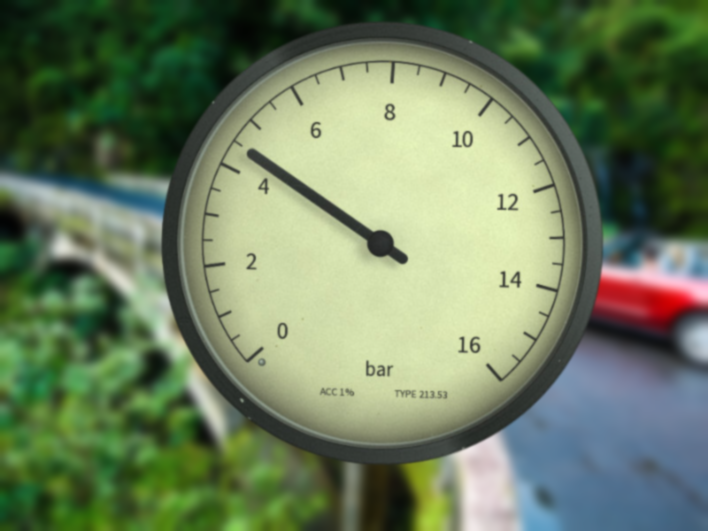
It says {"value": 4.5, "unit": "bar"}
